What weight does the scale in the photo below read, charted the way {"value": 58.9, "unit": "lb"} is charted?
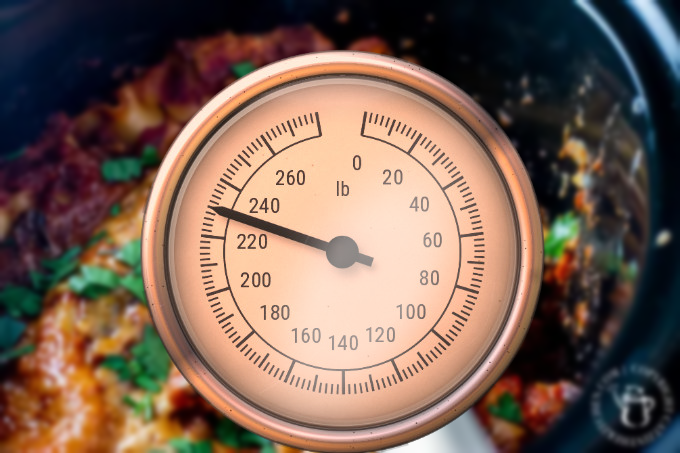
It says {"value": 230, "unit": "lb"}
